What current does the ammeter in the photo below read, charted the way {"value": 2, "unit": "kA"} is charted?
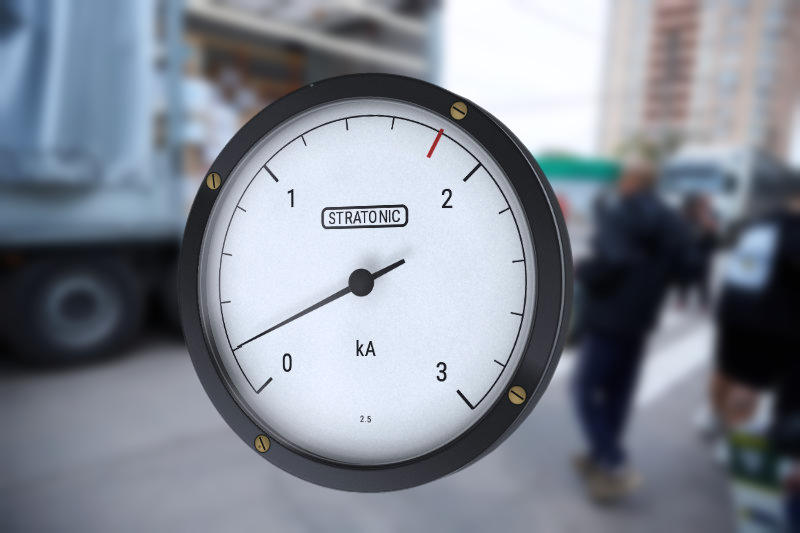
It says {"value": 0.2, "unit": "kA"}
